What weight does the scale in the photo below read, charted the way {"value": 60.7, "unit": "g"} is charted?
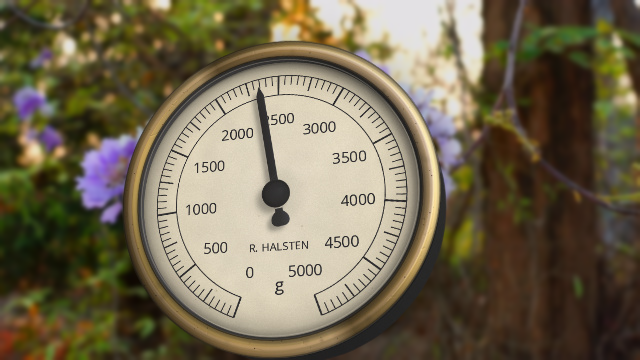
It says {"value": 2350, "unit": "g"}
